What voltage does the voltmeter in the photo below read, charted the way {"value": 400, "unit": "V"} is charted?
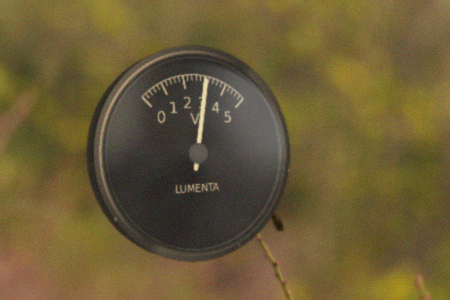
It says {"value": 3, "unit": "V"}
